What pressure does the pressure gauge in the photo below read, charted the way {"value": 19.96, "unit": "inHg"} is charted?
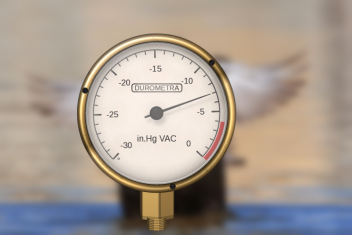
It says {"value": -7, "unit": "inHg"}
